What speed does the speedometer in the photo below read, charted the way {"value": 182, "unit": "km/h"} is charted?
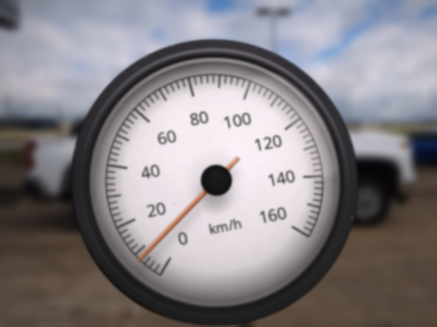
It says {"value": 8, "unit": "km/h"}
